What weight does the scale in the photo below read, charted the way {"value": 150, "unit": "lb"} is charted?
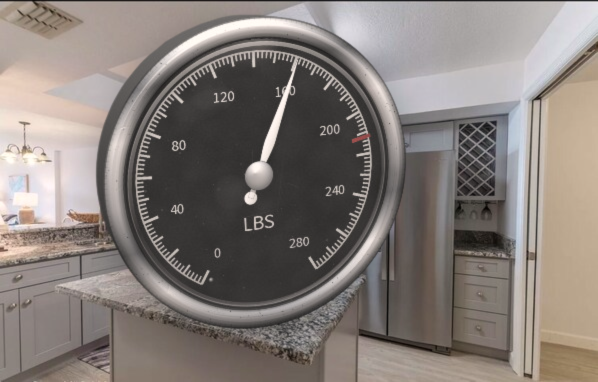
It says {"value": 160, "unit": "lb"}
